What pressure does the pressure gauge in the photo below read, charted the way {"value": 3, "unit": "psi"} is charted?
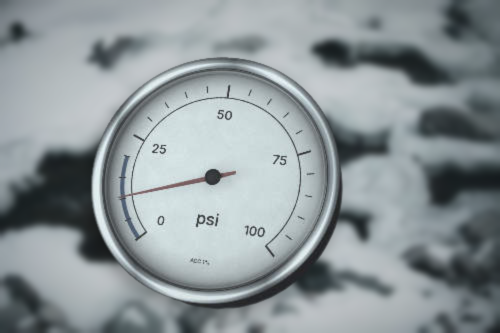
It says {"value": 10, "unit": "psi"}
